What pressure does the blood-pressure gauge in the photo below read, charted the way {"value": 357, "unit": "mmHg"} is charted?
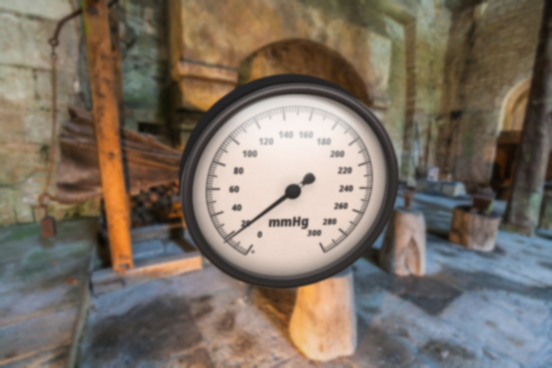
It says {"value": 20, "unit": "mmHg"}
